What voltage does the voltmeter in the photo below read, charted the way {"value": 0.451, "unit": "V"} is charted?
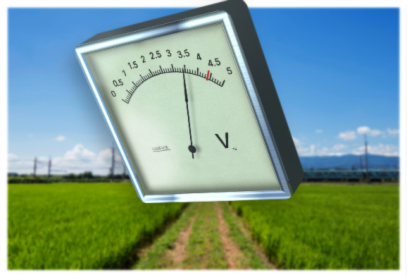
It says {"value": 3.5, "unit": "V"}
